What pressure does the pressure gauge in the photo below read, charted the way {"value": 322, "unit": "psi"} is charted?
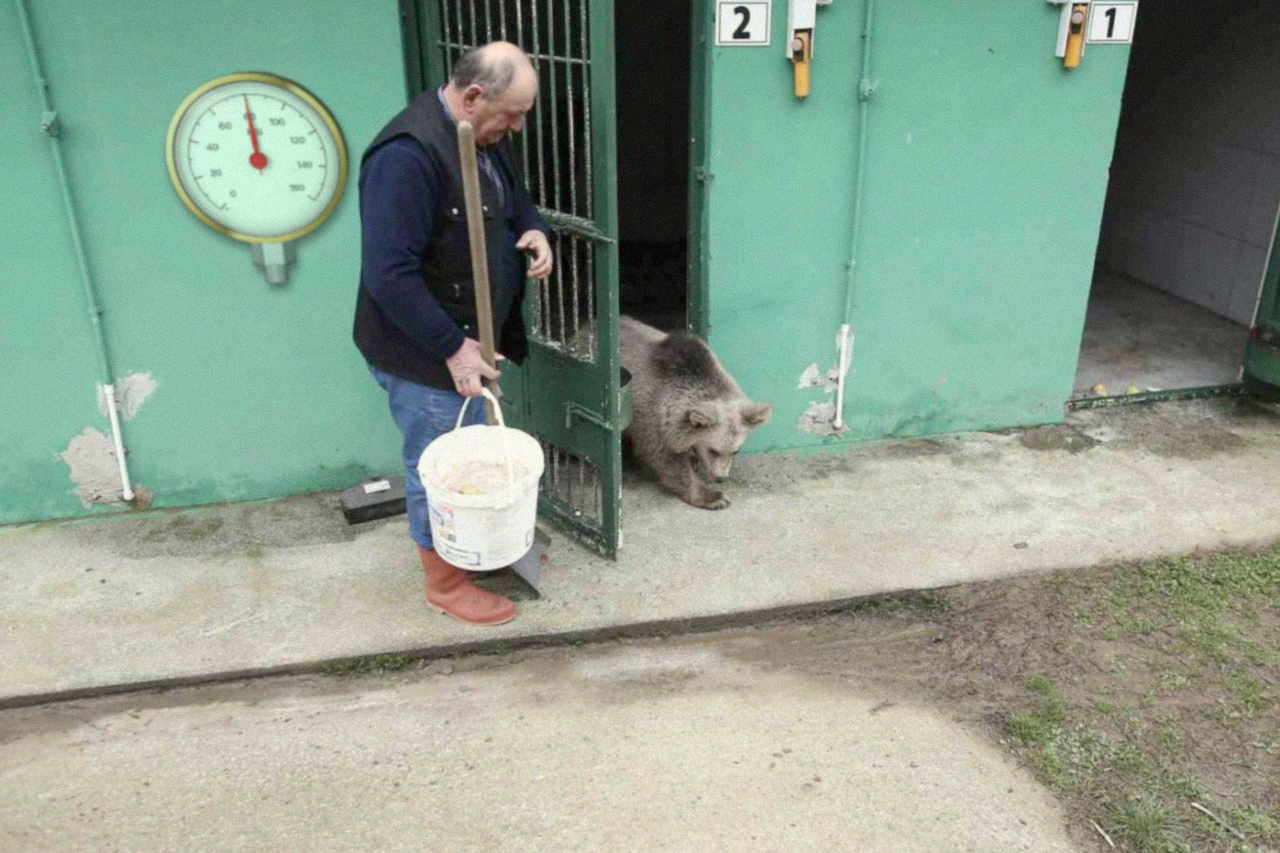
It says {"value": 80, "unit": "psi"}
